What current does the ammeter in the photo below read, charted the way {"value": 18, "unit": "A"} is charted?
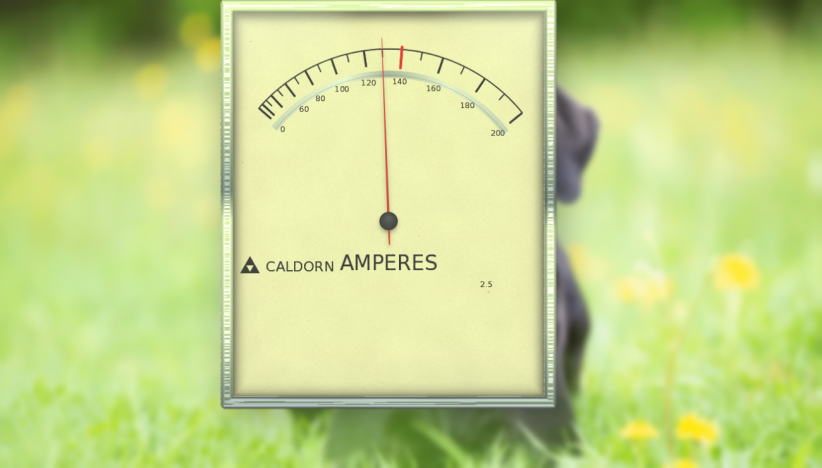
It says {"value": 130, "unit": "A"}
